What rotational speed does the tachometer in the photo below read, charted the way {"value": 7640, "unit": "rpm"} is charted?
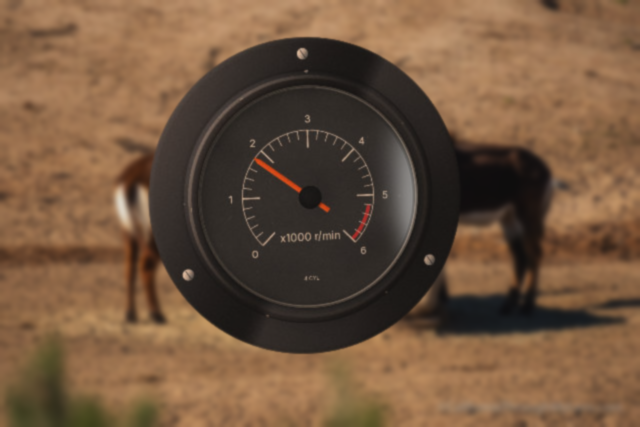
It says {"value": 1800, "unit": "rpm"}
